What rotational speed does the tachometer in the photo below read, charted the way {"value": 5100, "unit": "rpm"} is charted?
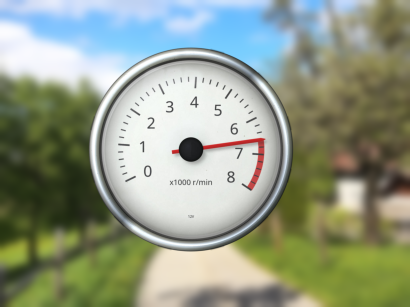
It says {"value": 6600, "unit": "rpm"}
